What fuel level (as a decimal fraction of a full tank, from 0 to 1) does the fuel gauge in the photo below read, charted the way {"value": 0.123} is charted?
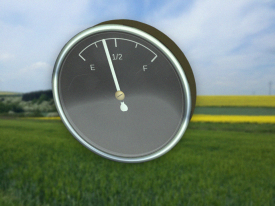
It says {"value": 0.375}
